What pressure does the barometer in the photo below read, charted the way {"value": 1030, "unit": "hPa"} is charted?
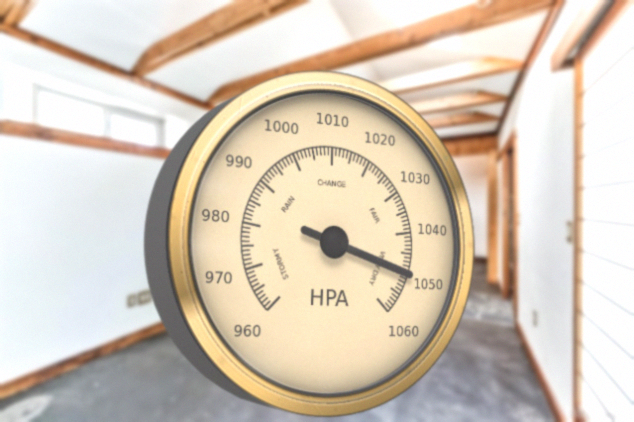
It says {"value": 1050, "unit": "hPa"}
